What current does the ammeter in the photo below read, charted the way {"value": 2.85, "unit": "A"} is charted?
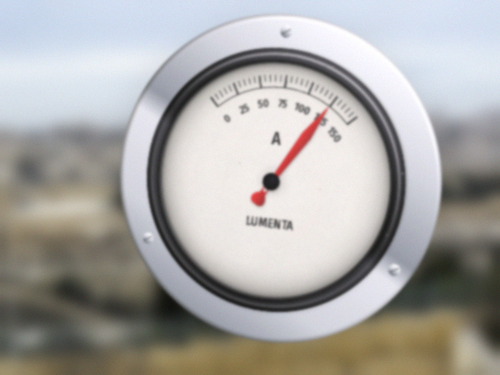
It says {"value": 125, "unit": "A"}
